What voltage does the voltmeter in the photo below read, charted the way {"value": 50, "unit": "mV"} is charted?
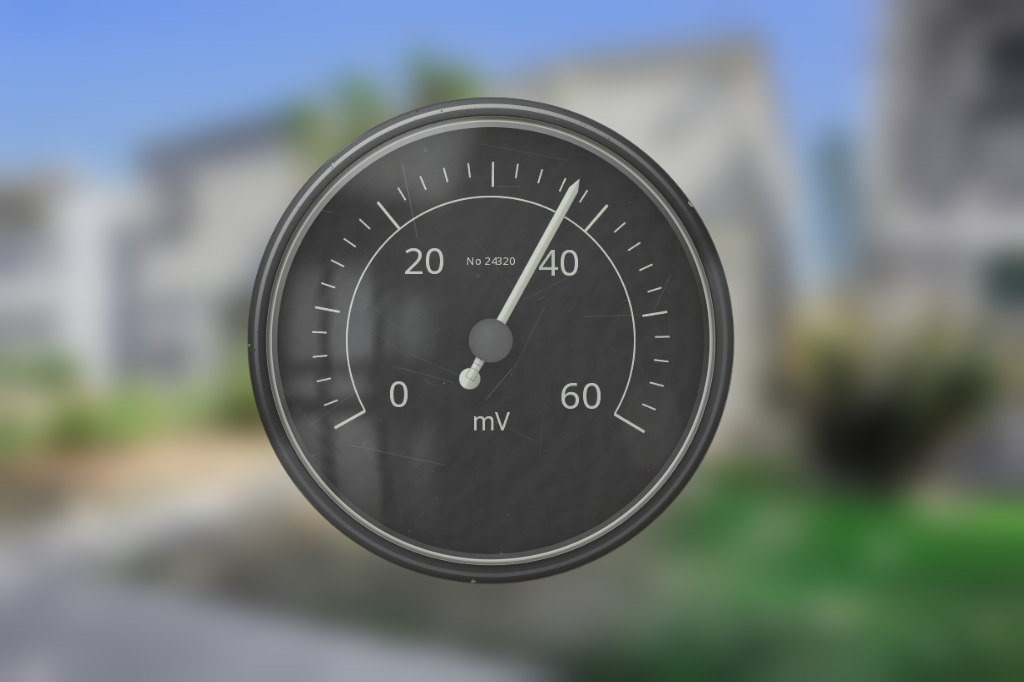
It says {"value": 37, "unit": "mV"}
